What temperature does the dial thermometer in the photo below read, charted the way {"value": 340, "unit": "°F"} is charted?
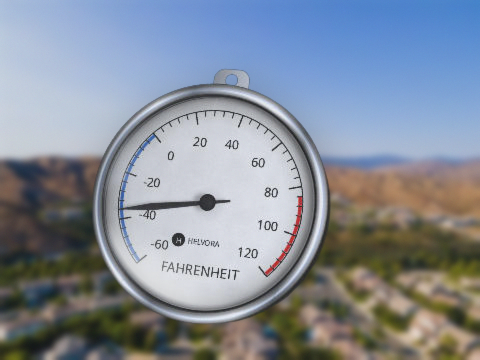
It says {"value": -36, "unit": "°F"}
